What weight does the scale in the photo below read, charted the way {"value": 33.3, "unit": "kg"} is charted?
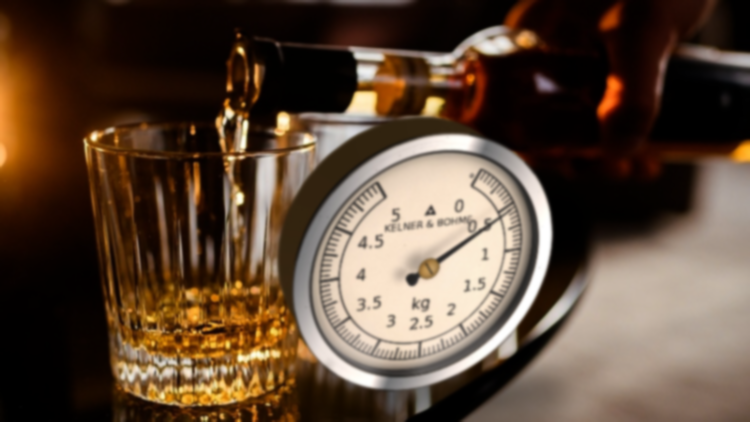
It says {"value": 0.5, "unit": "kg"}
